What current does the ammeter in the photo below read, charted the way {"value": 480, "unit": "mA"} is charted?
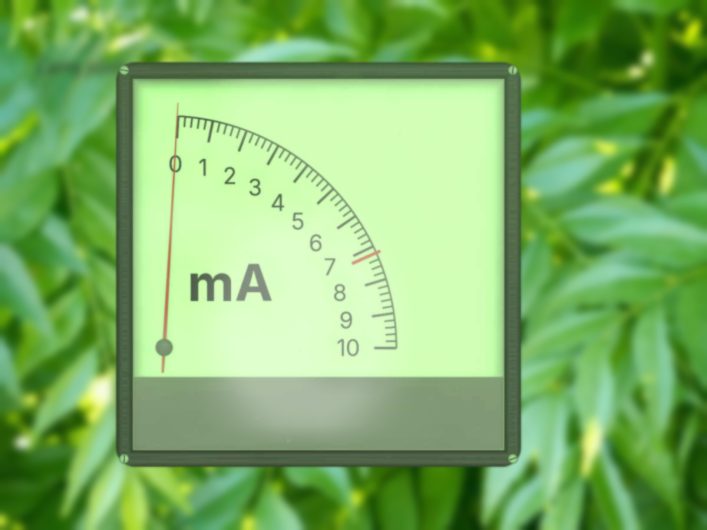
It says {"value": 0, "unit": "mA"}
